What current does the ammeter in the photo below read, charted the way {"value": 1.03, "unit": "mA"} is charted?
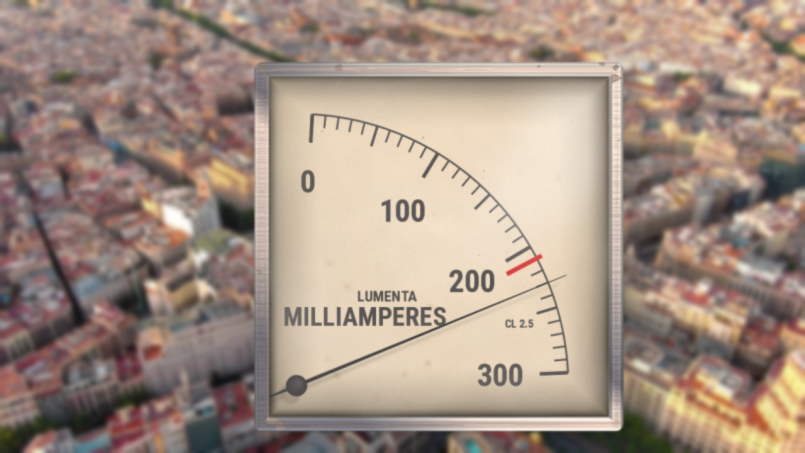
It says {"value": 230, "unit": "mA"}
